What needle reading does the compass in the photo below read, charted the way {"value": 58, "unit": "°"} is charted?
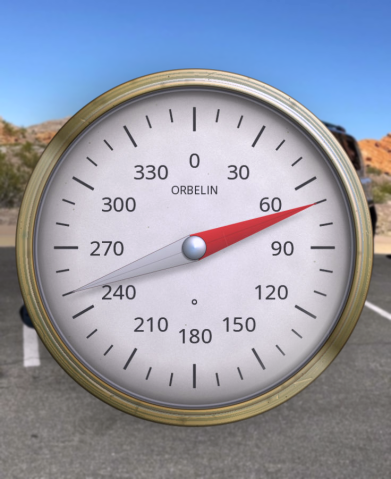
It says {"value": 70, "unit": "°"}
